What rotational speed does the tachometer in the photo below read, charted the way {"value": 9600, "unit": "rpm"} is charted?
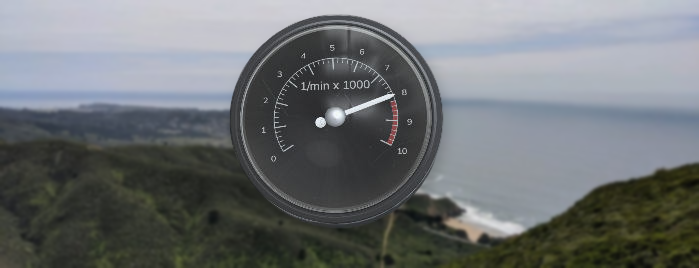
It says {"value": 8000, "unit": "rpm"}
